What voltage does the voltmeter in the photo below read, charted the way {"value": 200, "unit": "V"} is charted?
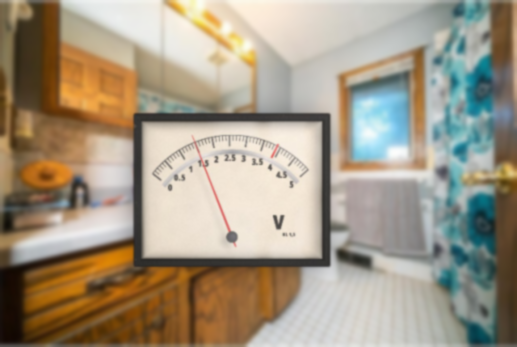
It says {"value": 1.5, "unit": "V"}
